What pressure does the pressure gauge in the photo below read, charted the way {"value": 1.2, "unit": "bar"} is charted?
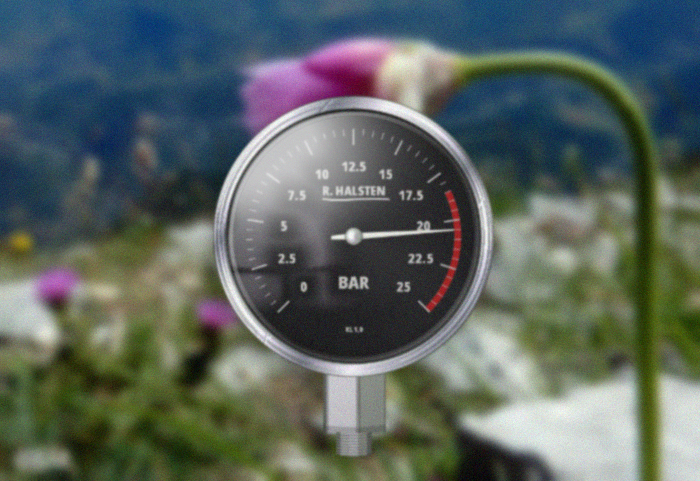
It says {"value": 20.5, "unit": "bar"}
